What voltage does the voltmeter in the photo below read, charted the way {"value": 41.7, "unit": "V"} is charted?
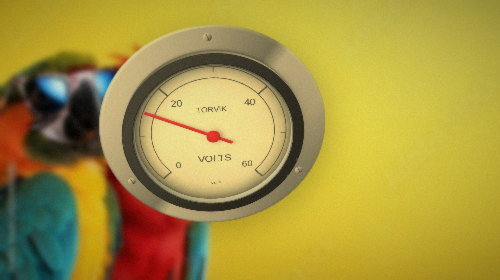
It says {"value": 15, "unit": "V"}
